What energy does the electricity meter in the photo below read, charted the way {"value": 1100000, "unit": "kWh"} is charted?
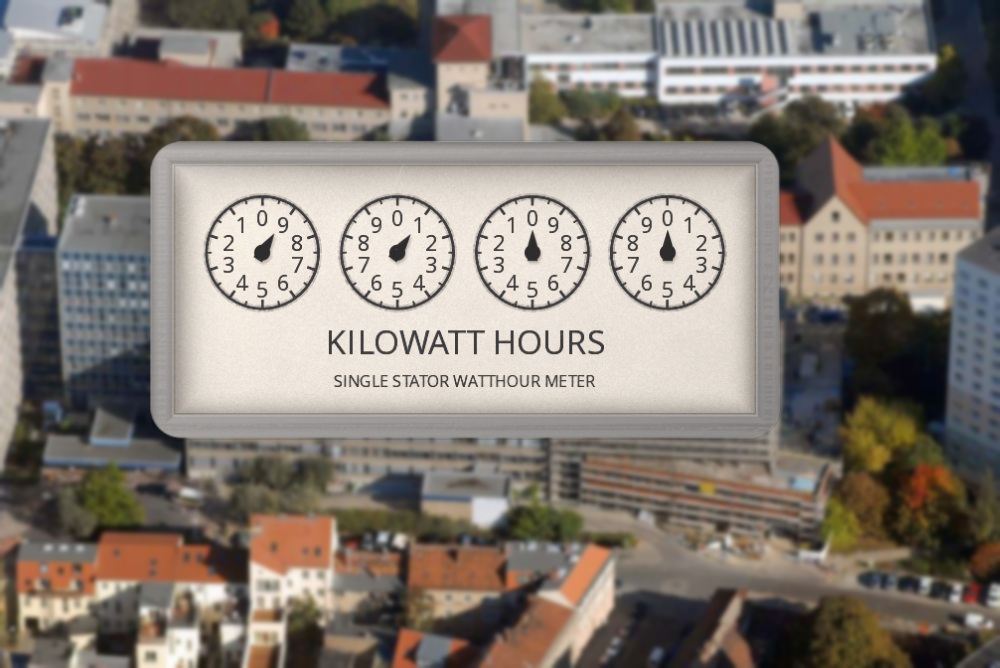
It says {"value": 9100, "unit": "kWh"}
